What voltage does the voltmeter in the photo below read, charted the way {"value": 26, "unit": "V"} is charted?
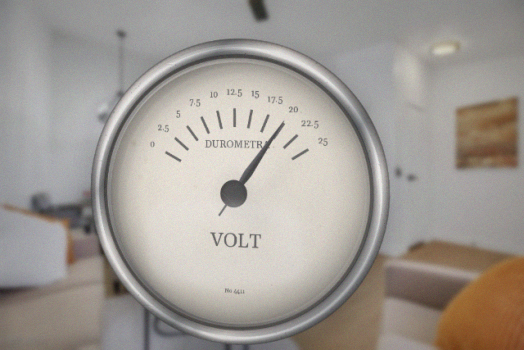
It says {"value": 20, "unit": "V"}
